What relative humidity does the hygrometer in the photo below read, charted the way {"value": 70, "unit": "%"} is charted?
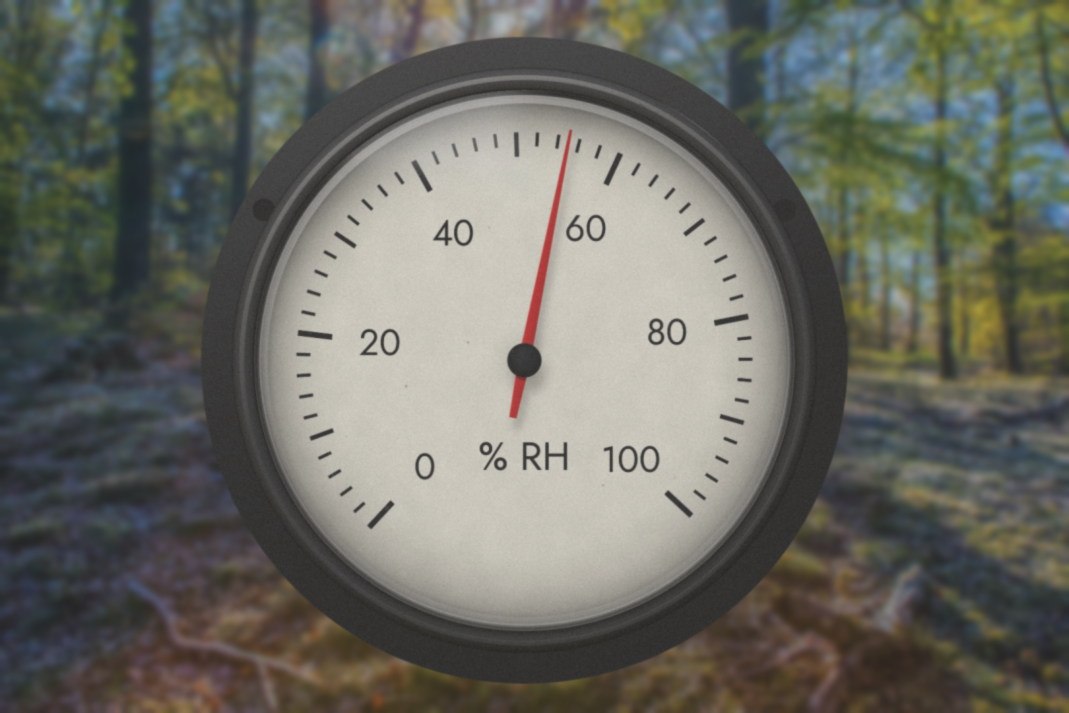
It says {"value": 55, "unit": "%"}
